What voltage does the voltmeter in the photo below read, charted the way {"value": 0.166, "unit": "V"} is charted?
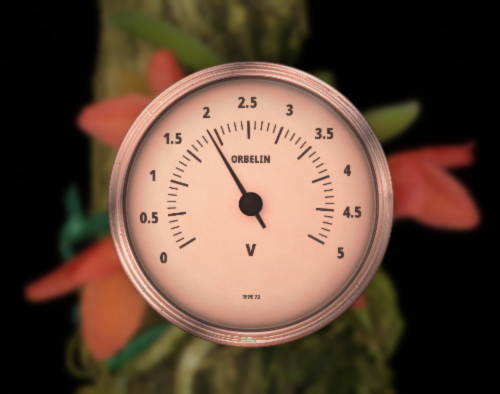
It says {"value": 1.9, "unit": "V"}
